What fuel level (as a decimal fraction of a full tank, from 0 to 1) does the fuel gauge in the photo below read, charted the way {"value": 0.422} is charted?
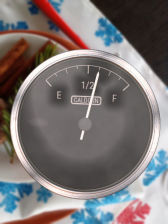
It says {"value": 0.625}
